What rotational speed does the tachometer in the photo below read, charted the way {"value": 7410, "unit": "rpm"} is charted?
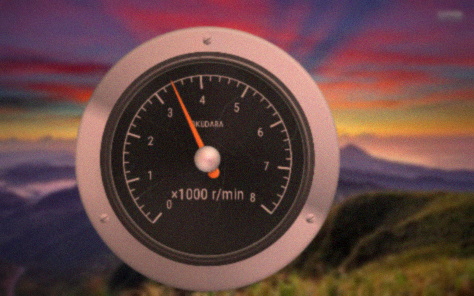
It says {"value": 3400, "unit": "rpm"}
